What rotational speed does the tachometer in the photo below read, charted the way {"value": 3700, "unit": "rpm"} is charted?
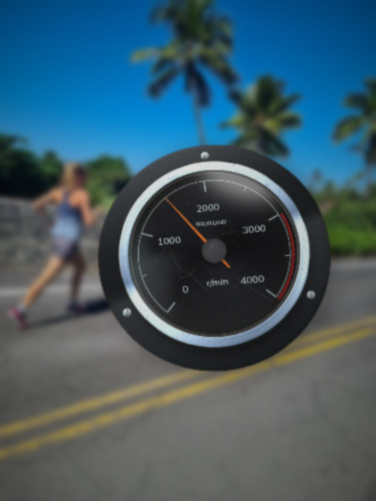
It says {"value": 1500, "unit": "rpm"}
